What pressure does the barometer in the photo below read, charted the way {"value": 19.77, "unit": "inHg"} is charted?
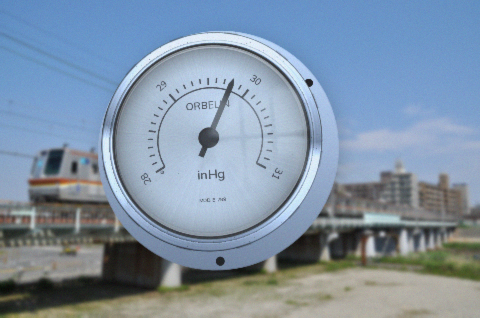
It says {"value": 29.8, "unit": "inHg"}
